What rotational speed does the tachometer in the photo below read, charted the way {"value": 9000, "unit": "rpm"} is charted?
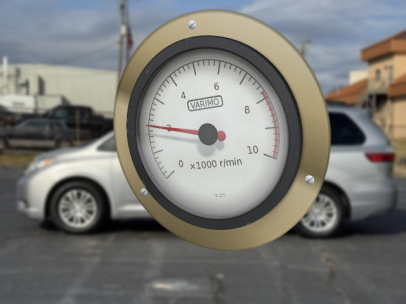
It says {"value": 2000, "unit": "rpm"}
